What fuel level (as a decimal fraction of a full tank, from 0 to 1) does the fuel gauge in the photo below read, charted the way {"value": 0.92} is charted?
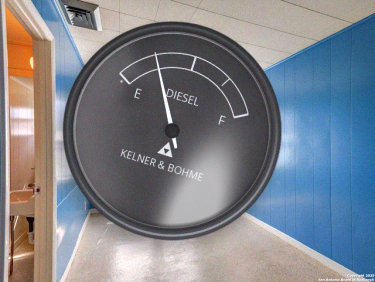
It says {"value": 0.25}
